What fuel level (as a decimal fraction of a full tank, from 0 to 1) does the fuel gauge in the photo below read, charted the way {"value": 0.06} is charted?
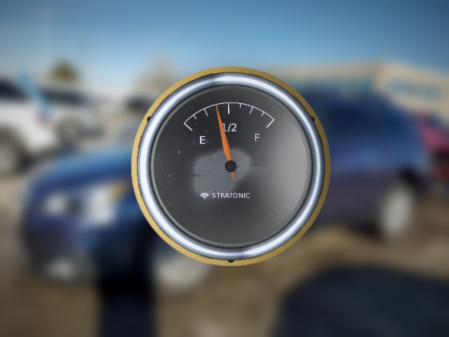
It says {"value": 0.375}
